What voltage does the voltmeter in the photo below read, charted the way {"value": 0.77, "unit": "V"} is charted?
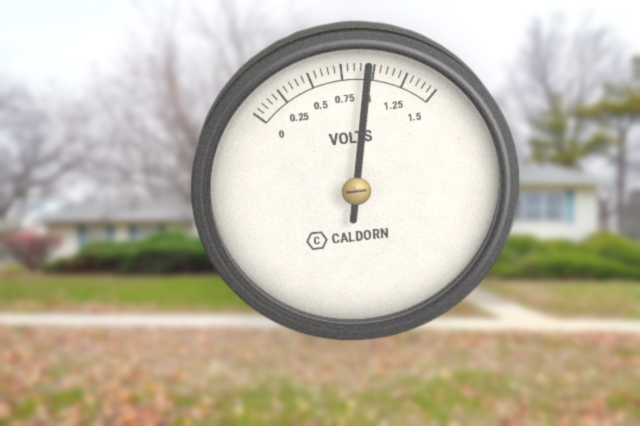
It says {"value": 0.95, "unit": "V"}
